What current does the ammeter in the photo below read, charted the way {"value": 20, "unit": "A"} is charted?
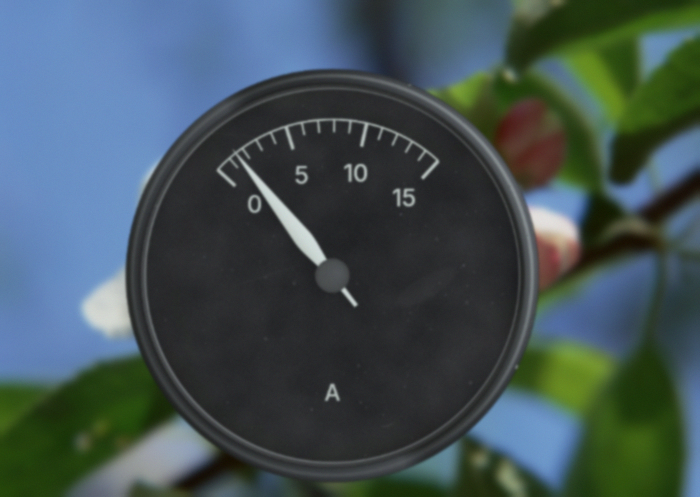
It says {"value": 1.5, "unit": "A"}
